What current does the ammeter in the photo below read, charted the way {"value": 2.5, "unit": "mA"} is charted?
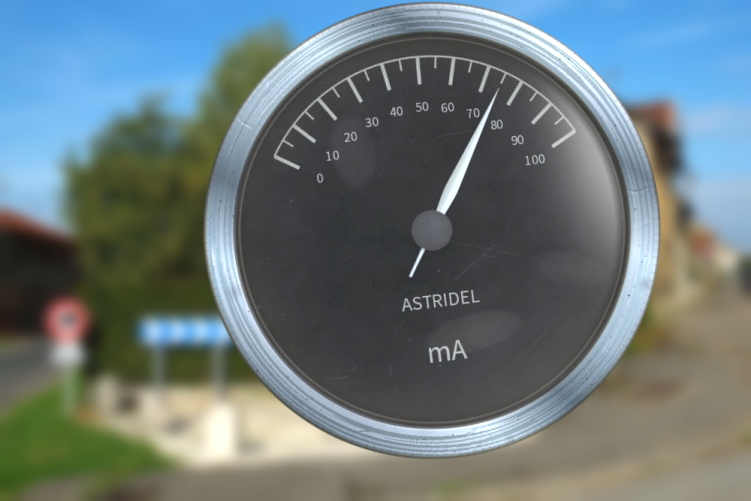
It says {"value": 75, "unit": "mA"}
